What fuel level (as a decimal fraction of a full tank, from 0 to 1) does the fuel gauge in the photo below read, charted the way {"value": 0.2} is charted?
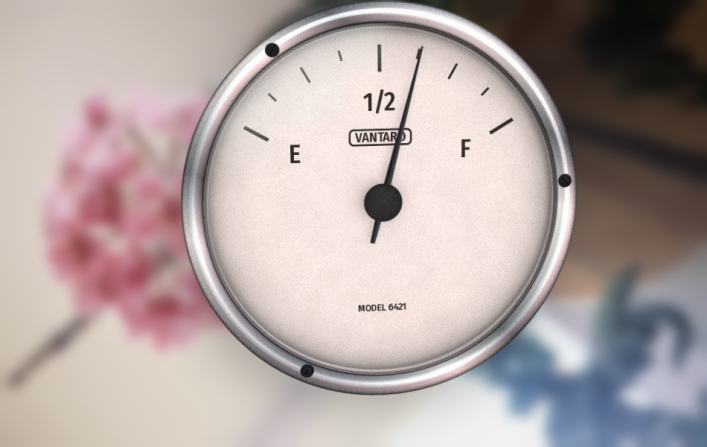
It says {"value": 0.625}
